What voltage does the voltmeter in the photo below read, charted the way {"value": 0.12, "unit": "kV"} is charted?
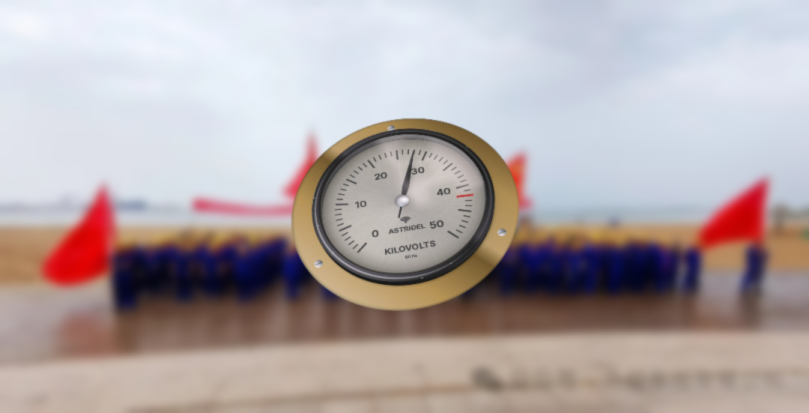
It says {"value": 28, "unit": "kV"}
